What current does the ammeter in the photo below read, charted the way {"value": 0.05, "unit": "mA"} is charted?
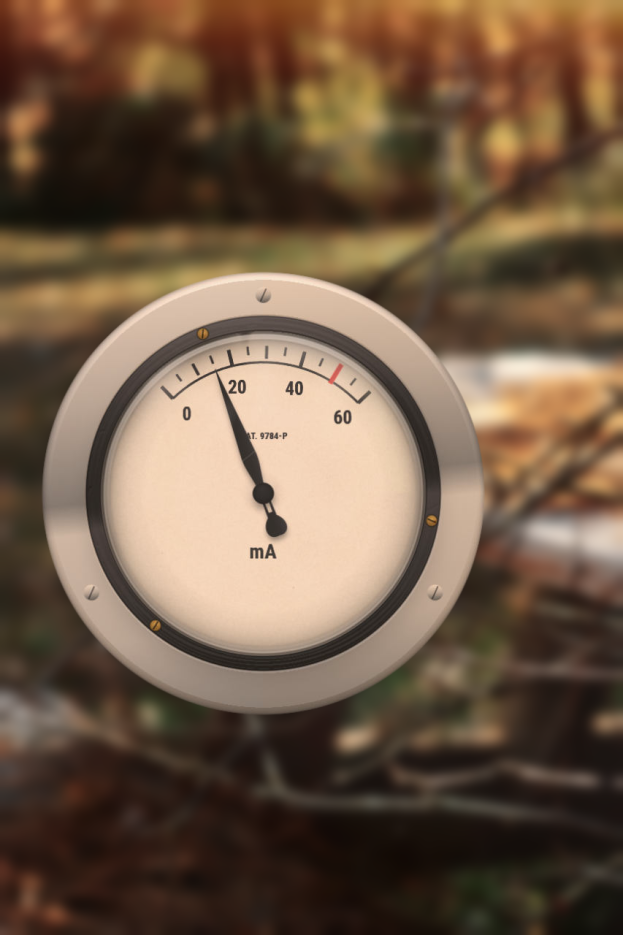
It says {"value": 15, "unit": "mA"}
